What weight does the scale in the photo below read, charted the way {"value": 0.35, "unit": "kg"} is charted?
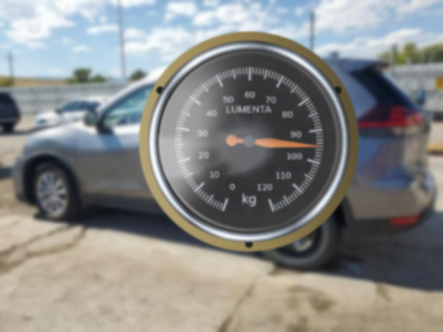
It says {"value": 95, "unit": "kg"}
